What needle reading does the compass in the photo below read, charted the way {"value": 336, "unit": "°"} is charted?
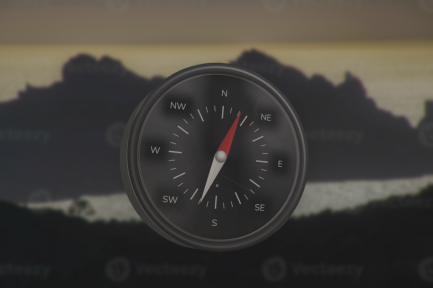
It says {"value": 20, "unit": "°"}
